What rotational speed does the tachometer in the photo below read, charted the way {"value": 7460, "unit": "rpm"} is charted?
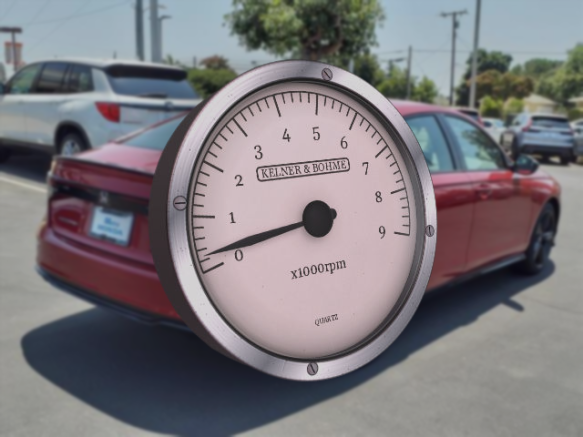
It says {"value": 300, "unit": "rpm"}
